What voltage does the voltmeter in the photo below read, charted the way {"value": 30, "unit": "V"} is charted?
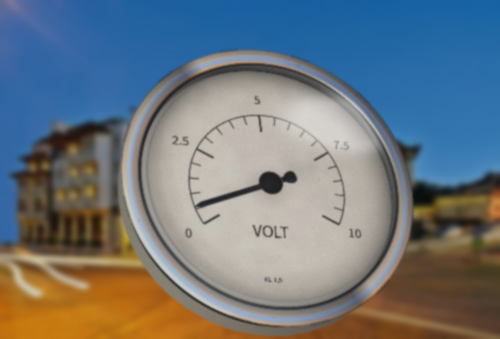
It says {"value": 0.5, "unit": "V"}
